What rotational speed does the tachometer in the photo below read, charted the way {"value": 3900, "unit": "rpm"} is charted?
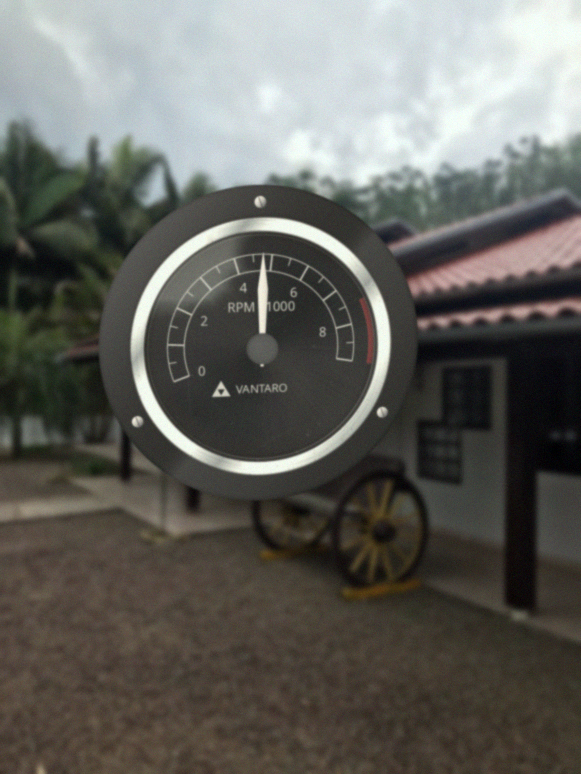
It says {"value": 4750, "unit": "rpm"}
